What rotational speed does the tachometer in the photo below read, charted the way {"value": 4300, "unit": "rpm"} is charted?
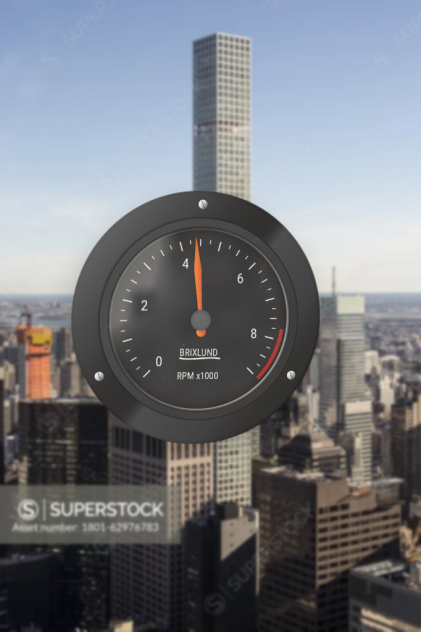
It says {"value": 4375, "unit": "rpm"}
